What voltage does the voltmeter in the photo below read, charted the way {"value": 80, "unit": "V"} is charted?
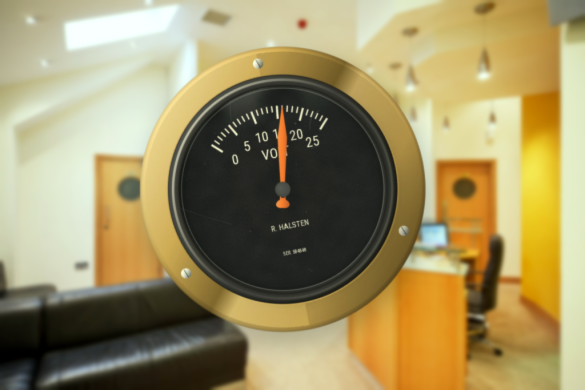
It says {"value": 16, "unit": "V"}
